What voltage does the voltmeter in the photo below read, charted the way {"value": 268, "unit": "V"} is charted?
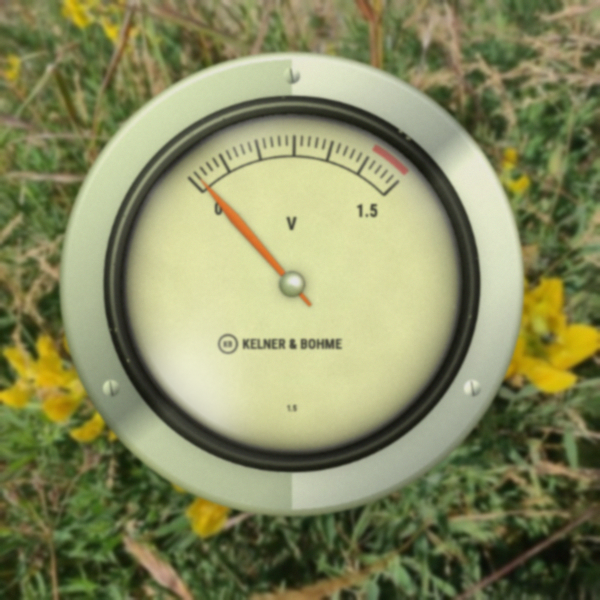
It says {"value": 0.05, "unit": "V"}
